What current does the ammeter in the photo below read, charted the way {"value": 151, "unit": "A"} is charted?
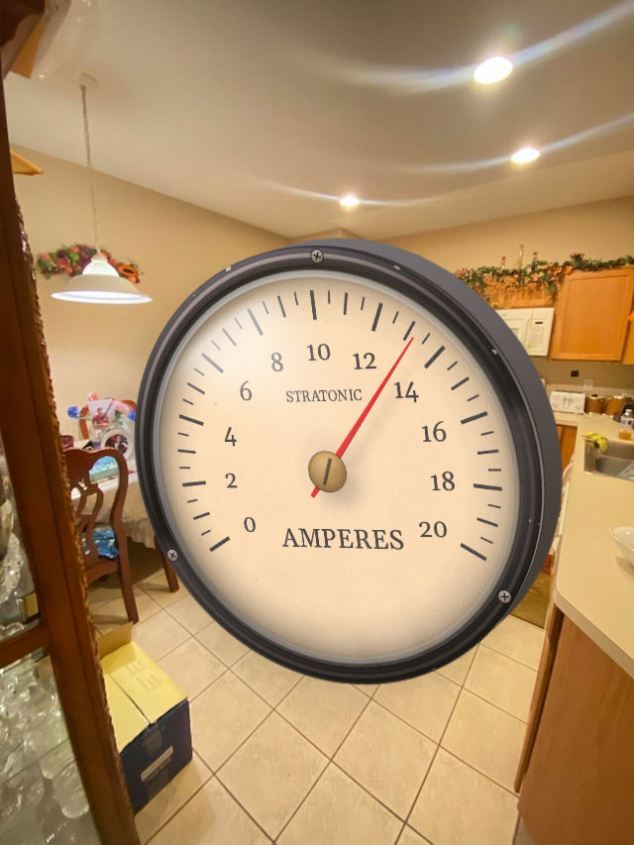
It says {"value": 13.25, "unit": "A"}
